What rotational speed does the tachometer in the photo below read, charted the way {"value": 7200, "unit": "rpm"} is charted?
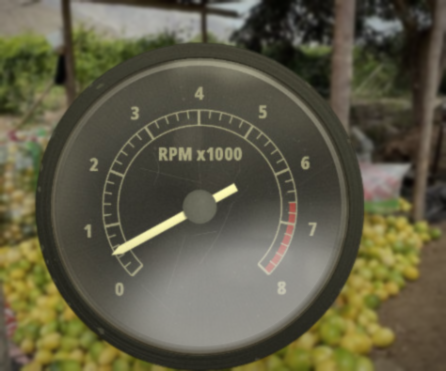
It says {"value": 500, "unit": "rpm"}
